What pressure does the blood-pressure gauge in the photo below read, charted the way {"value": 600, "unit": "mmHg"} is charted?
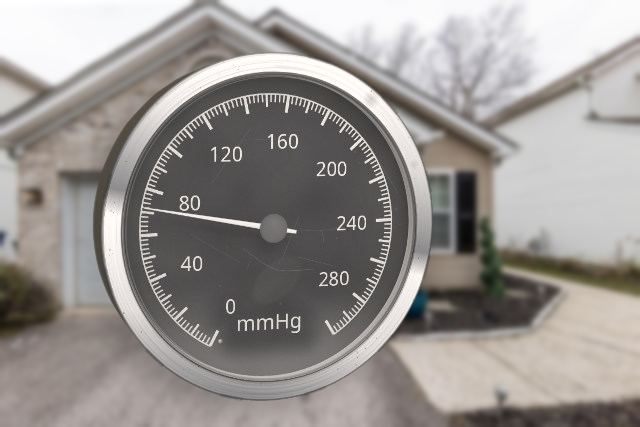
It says {"value": 72, "unit": "mmHg"}
